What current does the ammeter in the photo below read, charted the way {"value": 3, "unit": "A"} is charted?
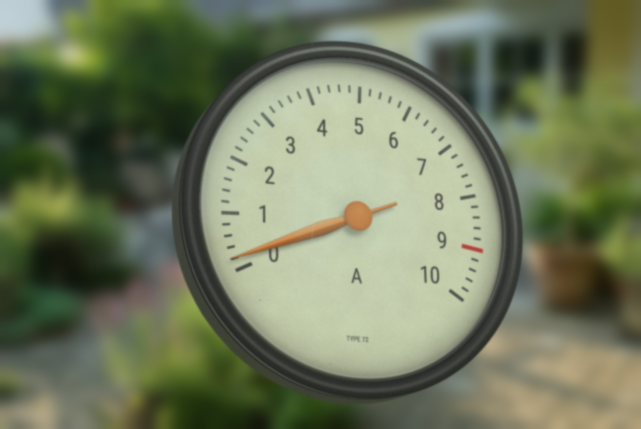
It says {"value": 0.2, "unit": "A"}
